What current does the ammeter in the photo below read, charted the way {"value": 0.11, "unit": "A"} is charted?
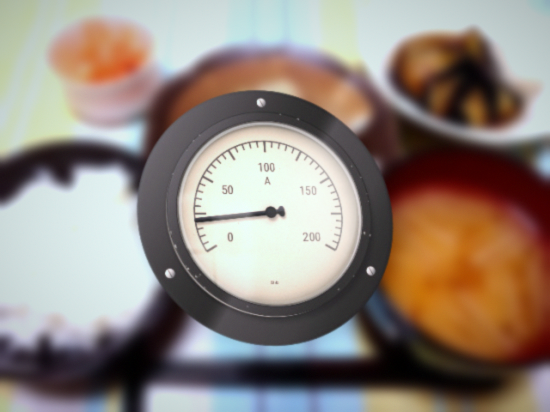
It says {"value": 20, "unit": "A"}
